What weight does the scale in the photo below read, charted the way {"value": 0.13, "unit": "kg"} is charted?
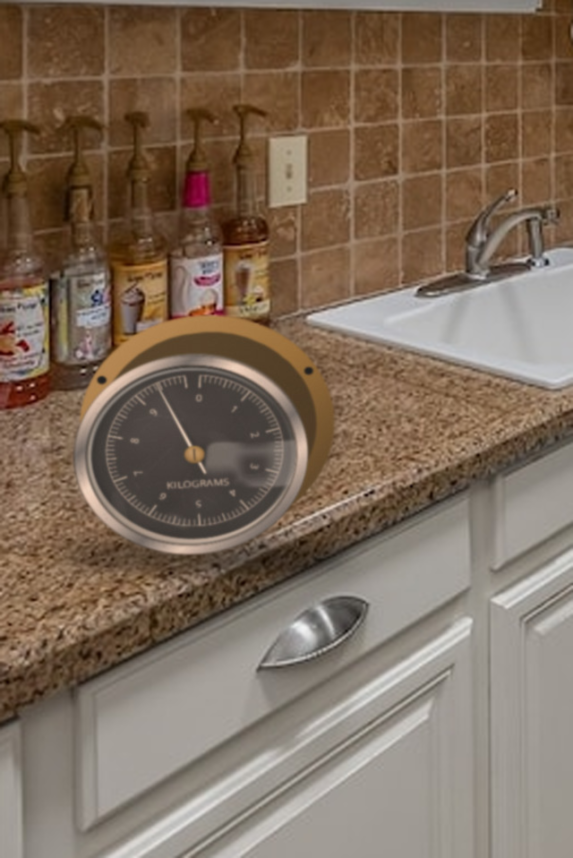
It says {"value": 9.5, "unit": "kg"}
